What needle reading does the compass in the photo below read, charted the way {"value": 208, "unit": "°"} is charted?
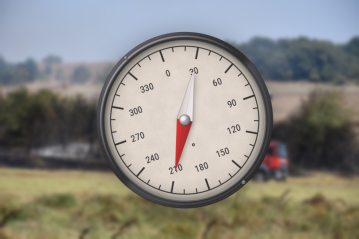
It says {"value": 210, "unit": "°"}
